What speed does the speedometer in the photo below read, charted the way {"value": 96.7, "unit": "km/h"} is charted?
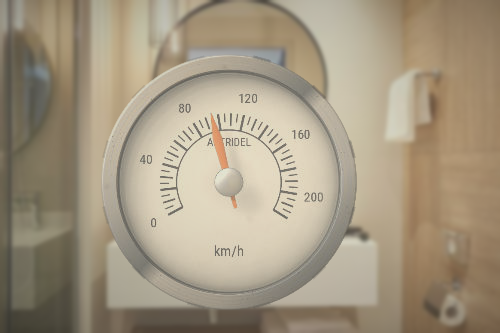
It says {"value": 95, "unit": "km/h"}
